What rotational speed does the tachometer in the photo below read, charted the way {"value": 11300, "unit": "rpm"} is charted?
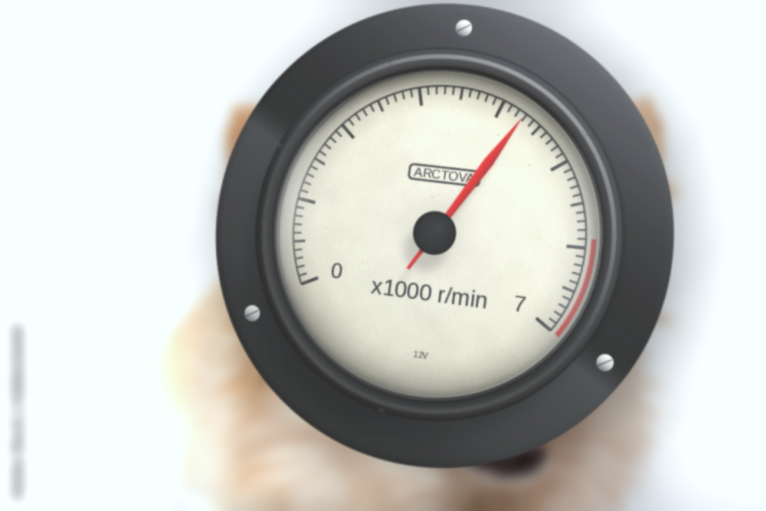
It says {"value": 4300, "unit": "rpm"}
